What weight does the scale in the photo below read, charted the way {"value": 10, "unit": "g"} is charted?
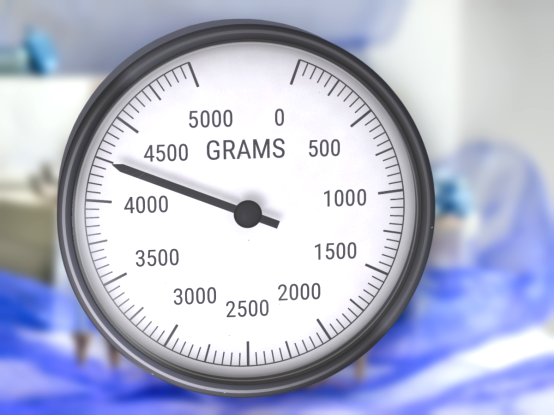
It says {"value": 4250, "unit": "g"}
